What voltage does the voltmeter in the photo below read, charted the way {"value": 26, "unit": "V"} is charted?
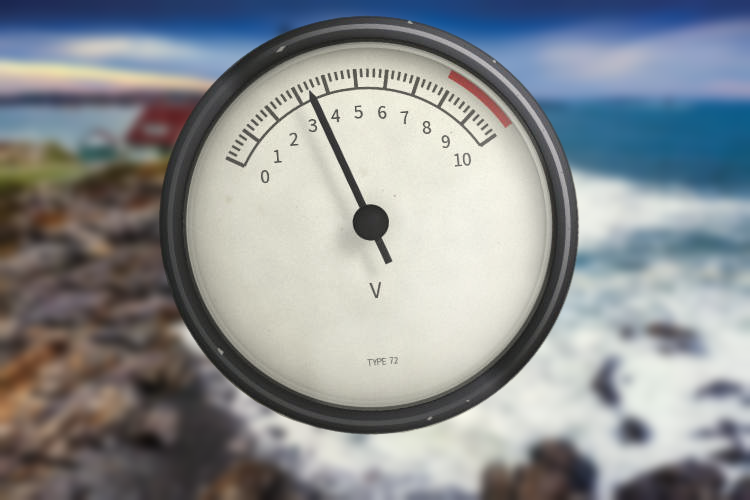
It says {"value": 3.4, "unit": "V"}
